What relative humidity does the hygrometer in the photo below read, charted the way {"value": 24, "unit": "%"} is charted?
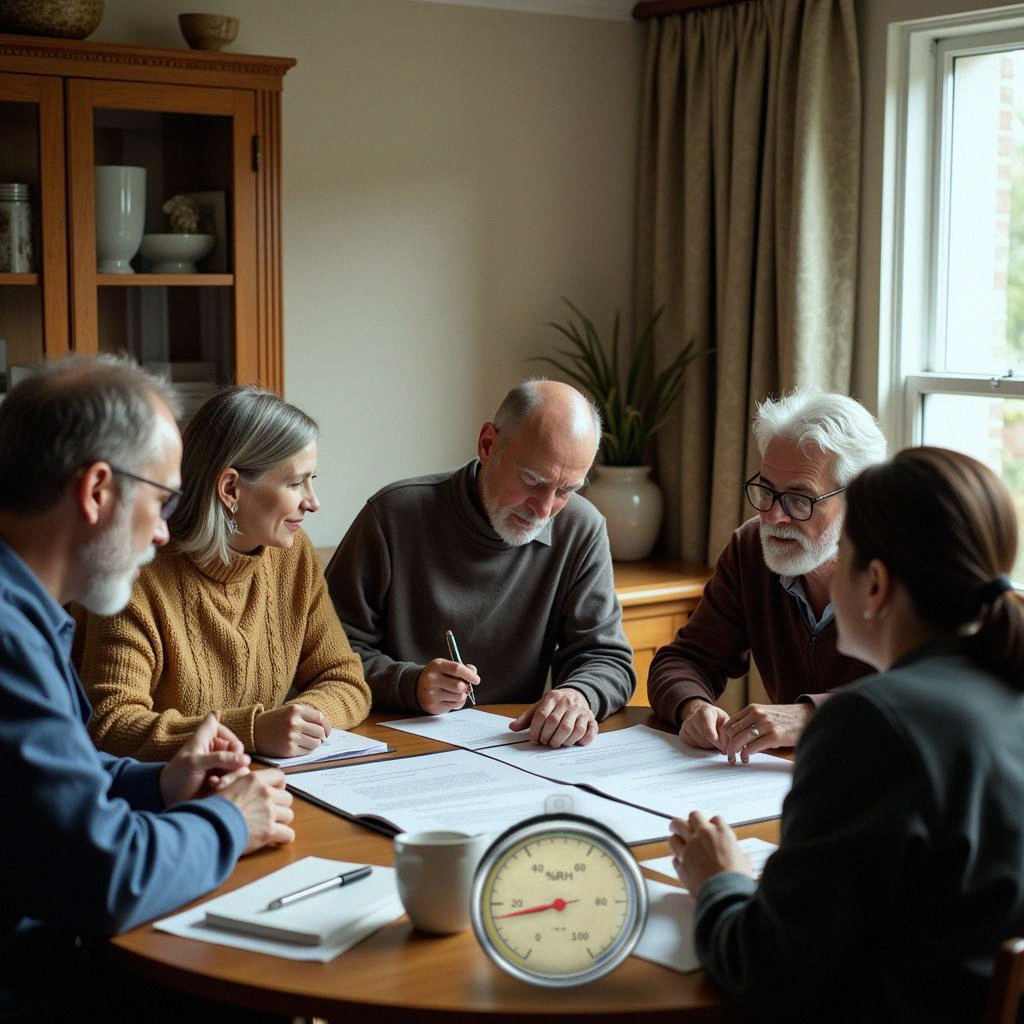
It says {"value": 16, "unit": "%"}
